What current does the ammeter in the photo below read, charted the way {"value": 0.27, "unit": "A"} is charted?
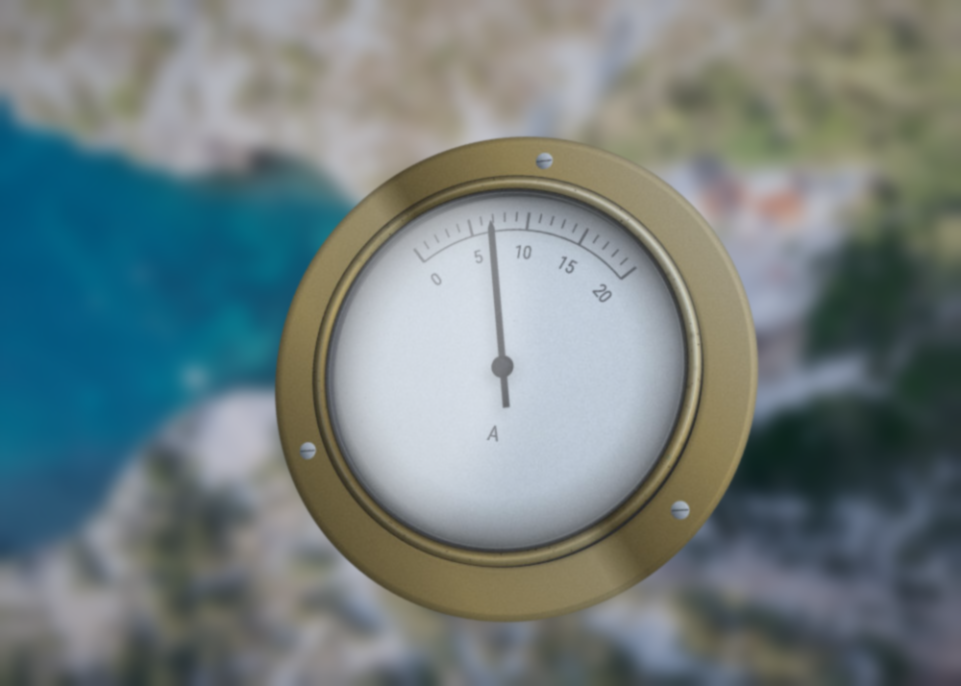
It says {"value": 7, "unit": "A"}
